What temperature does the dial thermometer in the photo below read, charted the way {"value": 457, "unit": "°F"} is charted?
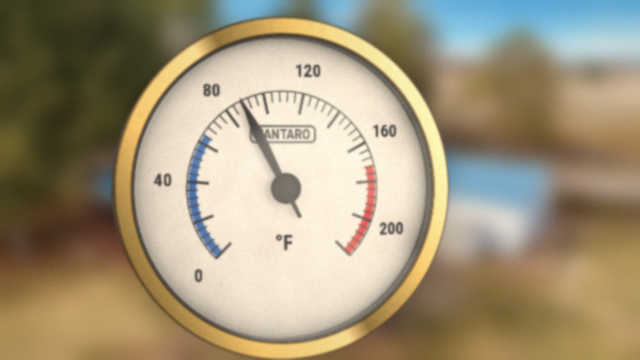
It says {"value": 88, "unit": "°F"}
